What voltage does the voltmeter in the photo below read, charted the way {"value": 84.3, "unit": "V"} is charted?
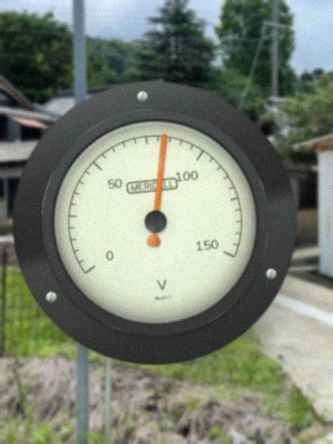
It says {"value": 82.5, "unit": "V"}
